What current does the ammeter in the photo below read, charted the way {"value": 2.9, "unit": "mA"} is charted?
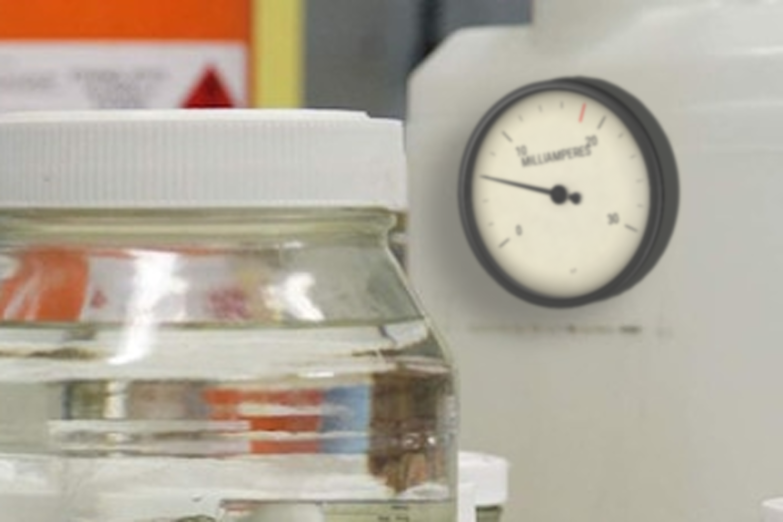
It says {"value": 6, "unit": "mA"}
